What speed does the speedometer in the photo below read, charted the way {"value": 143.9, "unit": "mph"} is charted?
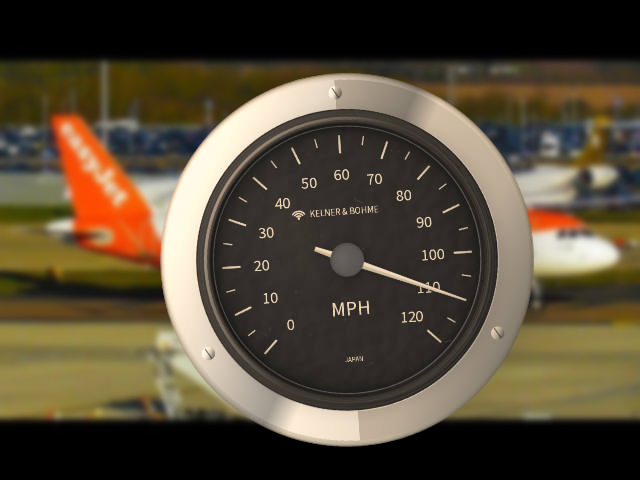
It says {"value": 110, "unit": "mph"}
